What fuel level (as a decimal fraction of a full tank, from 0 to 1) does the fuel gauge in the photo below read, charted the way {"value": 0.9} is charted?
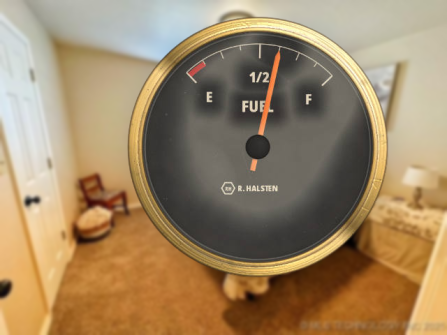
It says {"value": 0.625}
